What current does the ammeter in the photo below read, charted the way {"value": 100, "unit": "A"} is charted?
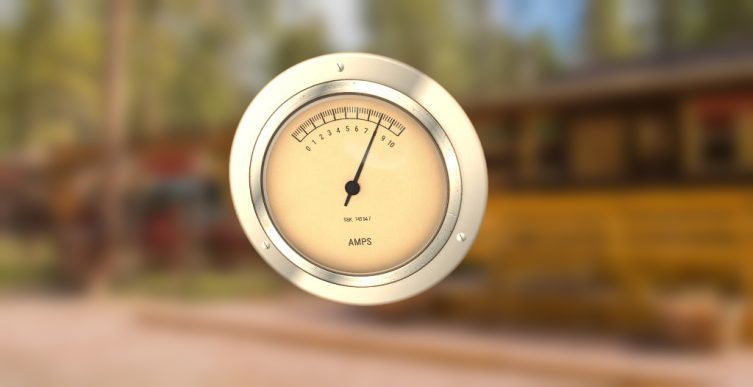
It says {"value": 8, "unit": "A"}
